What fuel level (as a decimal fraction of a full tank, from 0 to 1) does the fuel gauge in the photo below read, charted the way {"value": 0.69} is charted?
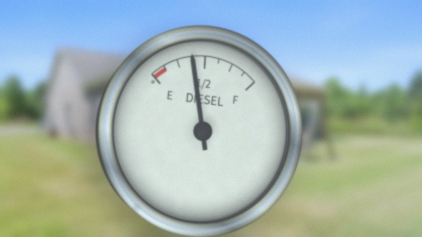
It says {"value": 0.375}
